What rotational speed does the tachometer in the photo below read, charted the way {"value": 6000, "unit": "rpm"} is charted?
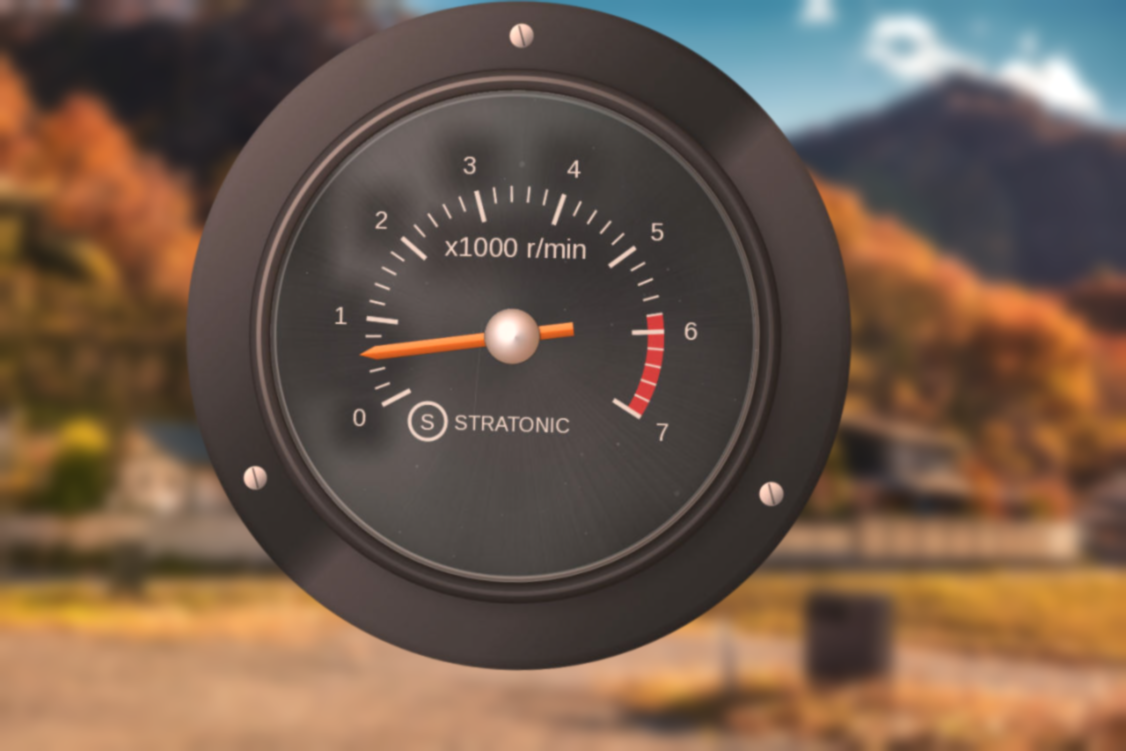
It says {"value": 600, "unit": "rpm"}
